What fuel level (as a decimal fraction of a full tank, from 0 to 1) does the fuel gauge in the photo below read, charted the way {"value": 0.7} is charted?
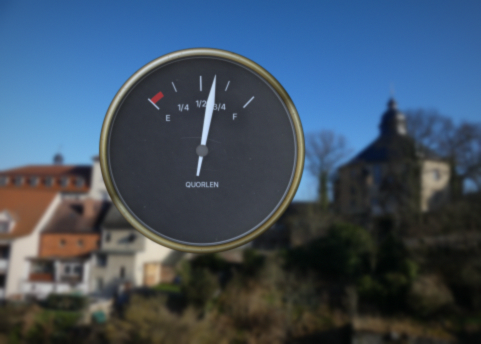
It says {"value": 0.625}
